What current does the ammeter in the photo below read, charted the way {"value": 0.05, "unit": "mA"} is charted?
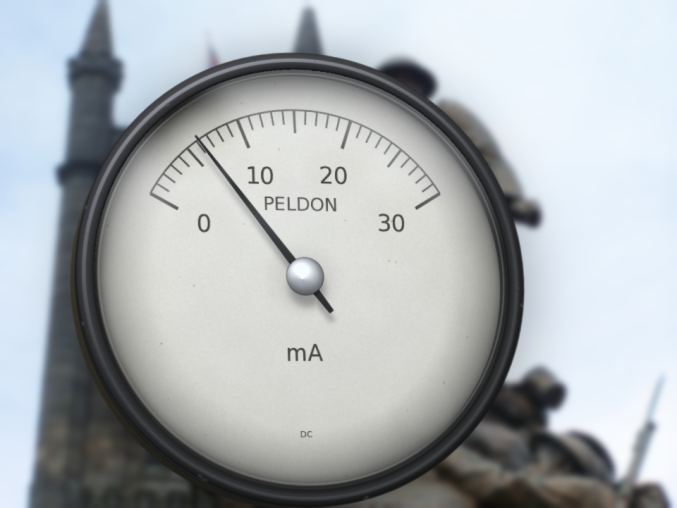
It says {"value": 6, "unit": "mA"}
